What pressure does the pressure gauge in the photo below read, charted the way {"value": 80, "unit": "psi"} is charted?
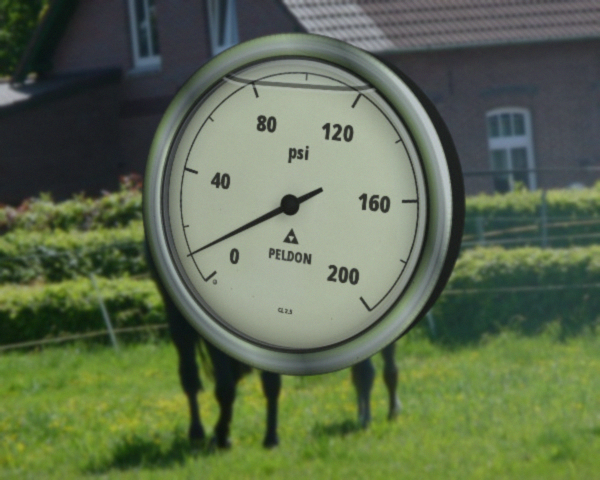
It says {"value": 10, "unit": "psi"}
